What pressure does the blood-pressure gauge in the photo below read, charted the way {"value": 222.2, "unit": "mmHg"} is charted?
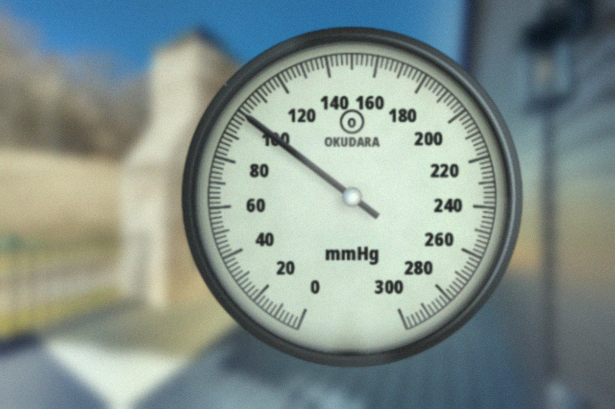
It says {"value": 100, "unit": "mmHg"}
